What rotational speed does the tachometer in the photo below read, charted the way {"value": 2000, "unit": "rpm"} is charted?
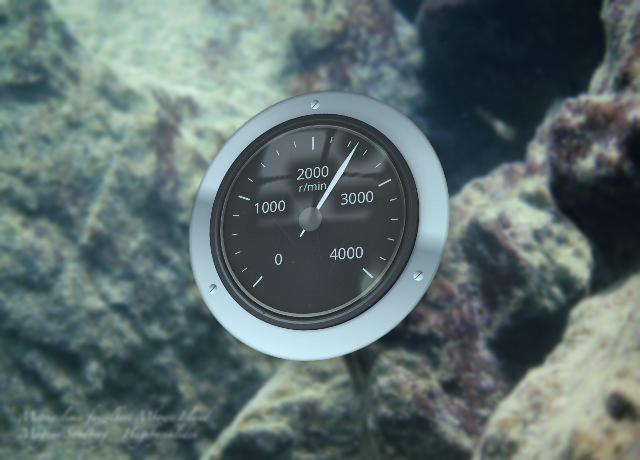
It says {"value": 2500, "unit": "rpm"}
